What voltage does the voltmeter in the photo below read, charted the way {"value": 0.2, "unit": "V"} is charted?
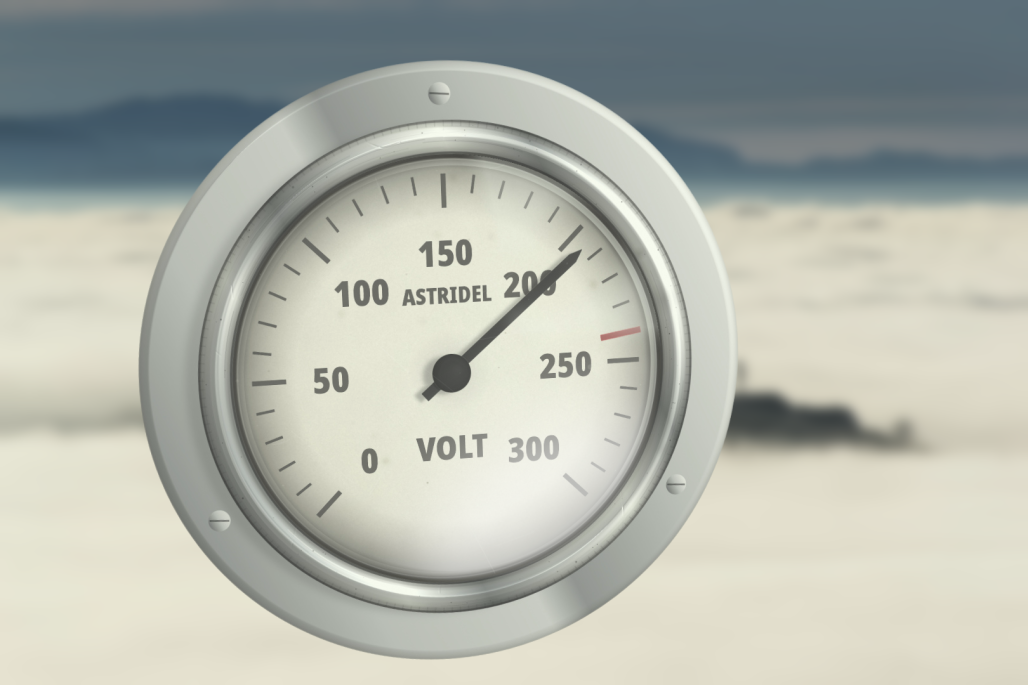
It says {"value": 205, "unit": "V"}
